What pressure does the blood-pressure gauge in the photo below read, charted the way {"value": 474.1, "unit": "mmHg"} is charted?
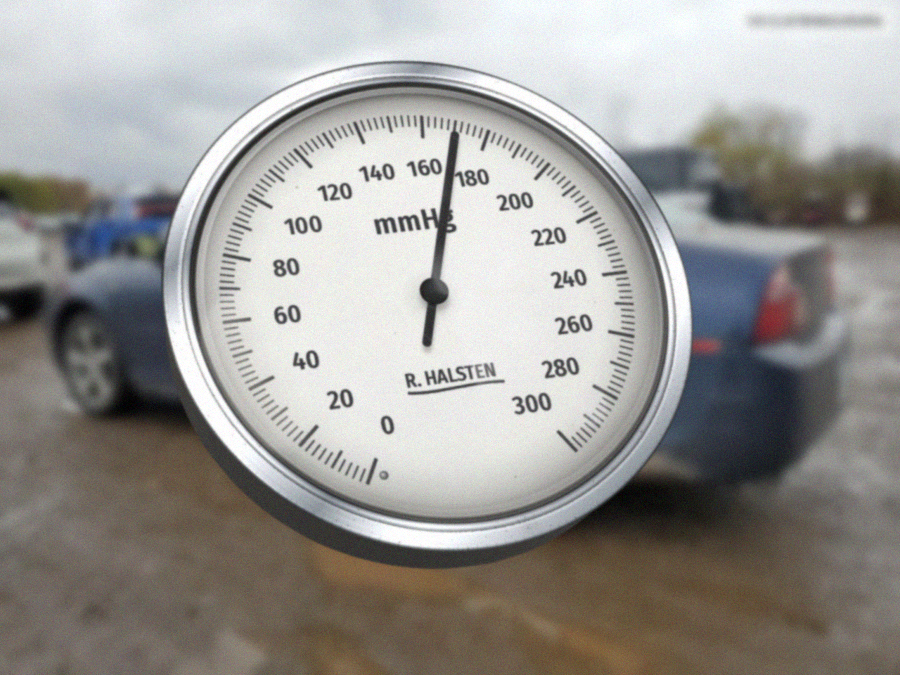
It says {"value": 170, "unit": "mmHg"}
